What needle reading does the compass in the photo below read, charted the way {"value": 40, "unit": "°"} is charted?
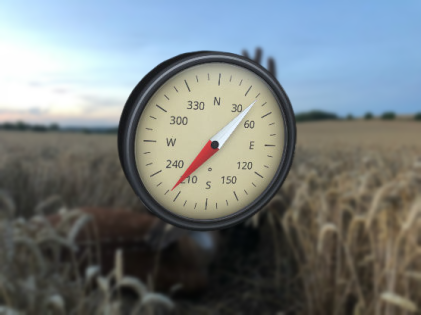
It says {"value": 220, "unit": "°"}
